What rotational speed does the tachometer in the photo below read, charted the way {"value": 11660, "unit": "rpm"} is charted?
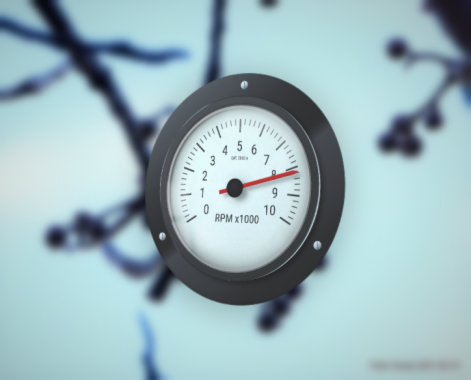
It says {"value": 8200, "unit": "rpm"}
